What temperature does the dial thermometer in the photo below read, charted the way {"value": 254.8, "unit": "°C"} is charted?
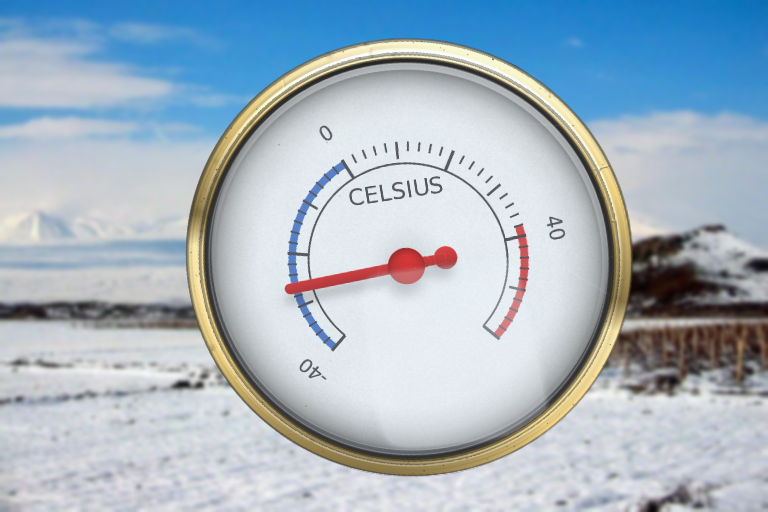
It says {"value": -26, "unit": "°C"}
